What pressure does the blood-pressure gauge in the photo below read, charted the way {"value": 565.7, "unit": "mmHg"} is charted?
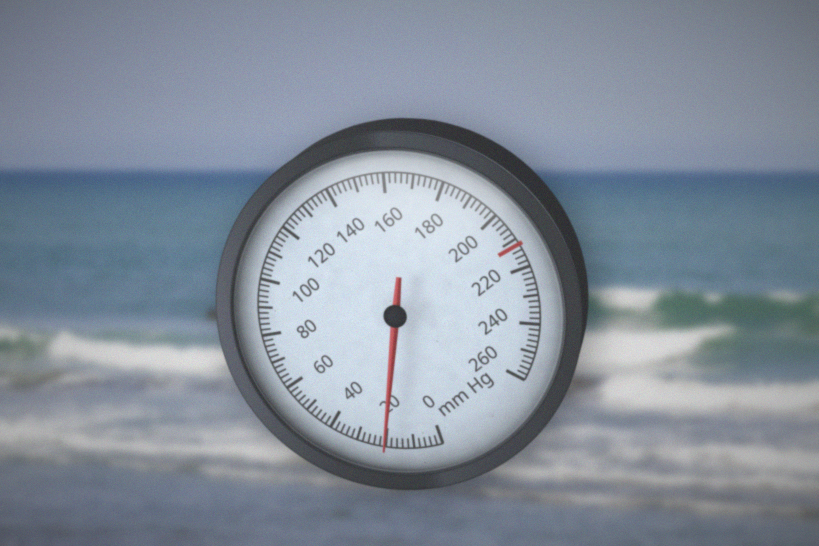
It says {"value": 20, "unit": "mmHg"}
